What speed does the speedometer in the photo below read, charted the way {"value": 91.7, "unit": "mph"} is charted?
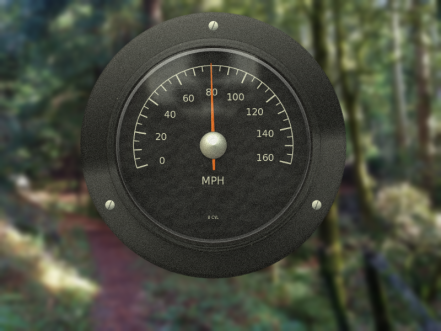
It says {"value": 80, "unit": "mph"}
